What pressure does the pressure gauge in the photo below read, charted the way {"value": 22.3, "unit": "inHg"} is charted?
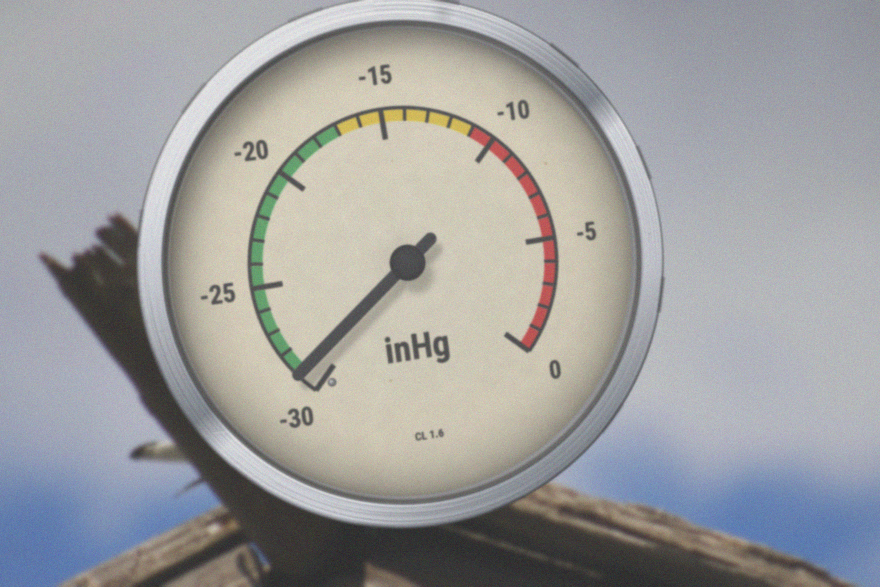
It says {"value": -29, "unit": "inHg"}
